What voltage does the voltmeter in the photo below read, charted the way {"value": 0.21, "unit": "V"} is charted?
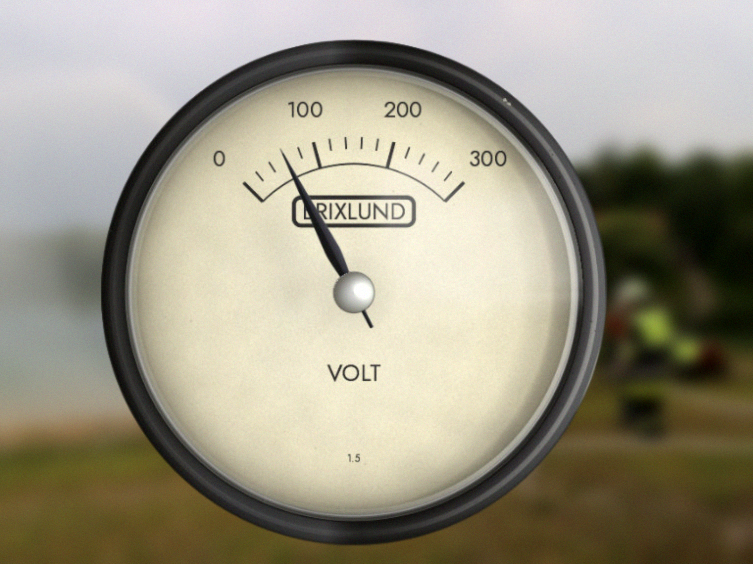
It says {"value": 60, "unit": "V"}
